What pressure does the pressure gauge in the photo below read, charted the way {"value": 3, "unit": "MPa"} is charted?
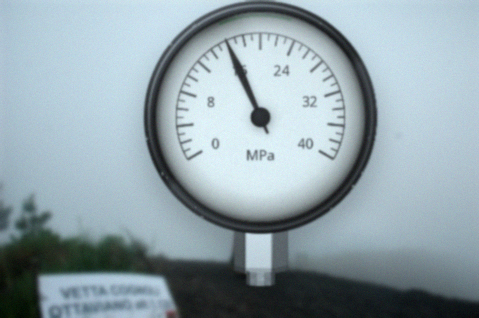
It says {"value": 16, "unit": "MPa"}
